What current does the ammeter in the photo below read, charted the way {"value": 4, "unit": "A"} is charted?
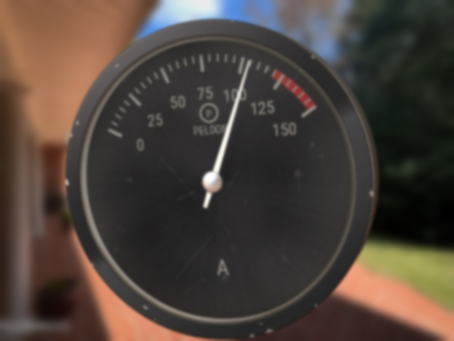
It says {"value": 105, "unit": "A"}
